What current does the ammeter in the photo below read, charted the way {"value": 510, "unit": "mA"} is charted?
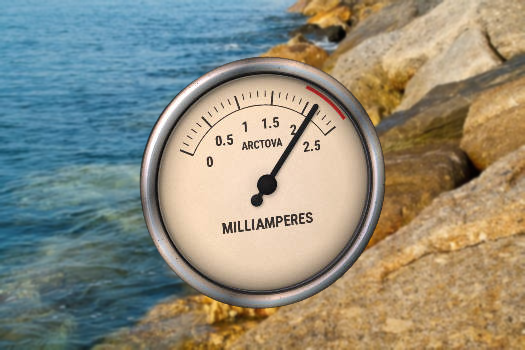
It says {"value": 2.1, "unit": "mA"}
